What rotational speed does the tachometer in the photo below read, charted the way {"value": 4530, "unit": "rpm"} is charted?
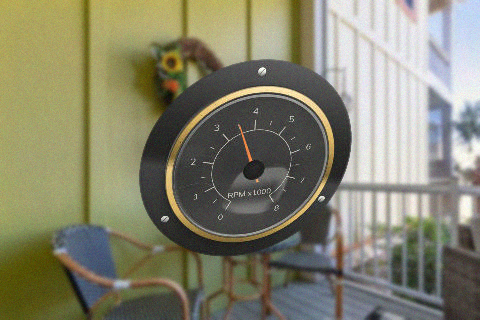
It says {"value": 3500, "unit": "rpm"}
